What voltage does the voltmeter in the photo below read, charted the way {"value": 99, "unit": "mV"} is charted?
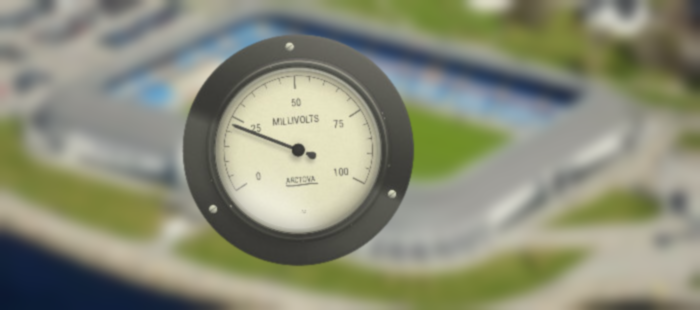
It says {"value": 22.5, "unit": "mV"}
